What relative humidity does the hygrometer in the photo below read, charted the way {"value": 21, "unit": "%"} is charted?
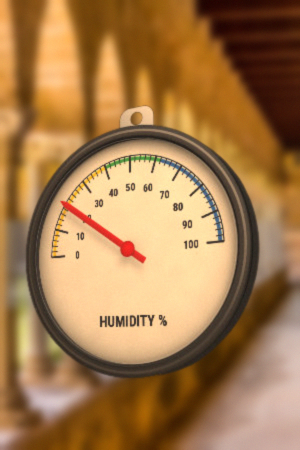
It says {"value": 20, "unit": "%"}
